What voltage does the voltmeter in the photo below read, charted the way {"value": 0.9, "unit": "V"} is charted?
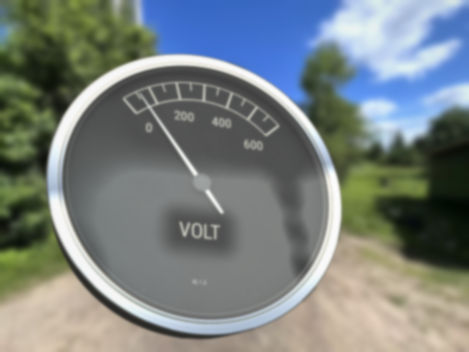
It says {"value": 50, "unit": "V"}
